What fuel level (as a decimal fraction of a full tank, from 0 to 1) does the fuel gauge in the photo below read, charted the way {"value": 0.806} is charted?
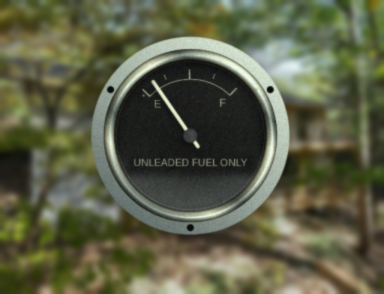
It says {"value": 0.125}
